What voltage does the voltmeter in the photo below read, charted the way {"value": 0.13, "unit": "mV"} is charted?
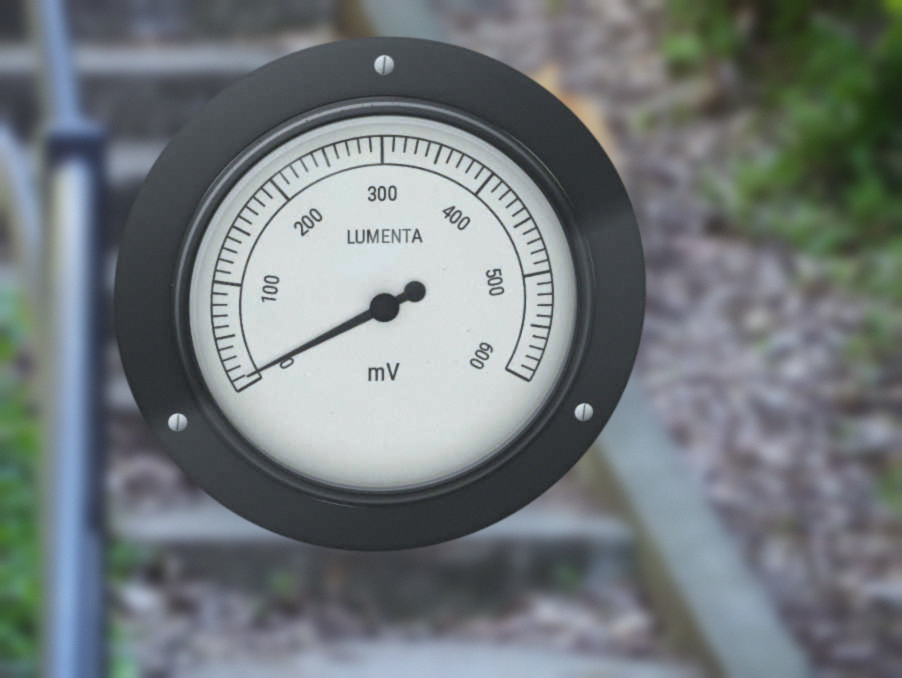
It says {"value": 10, "unit": "mV"}
